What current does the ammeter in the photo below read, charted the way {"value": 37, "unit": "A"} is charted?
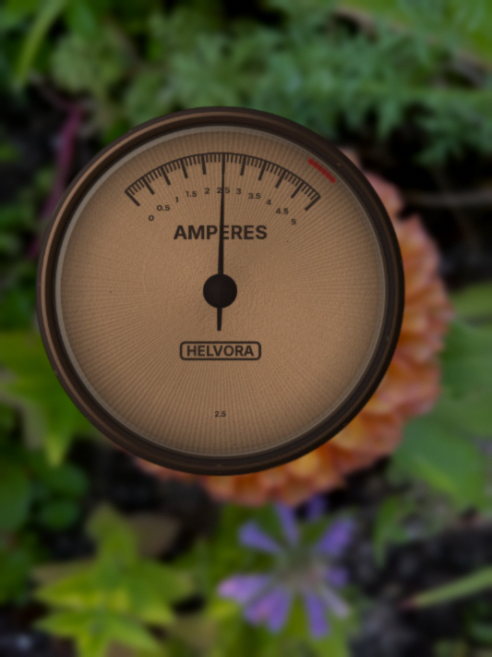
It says {"value": 2.5, "unit": "A"}
